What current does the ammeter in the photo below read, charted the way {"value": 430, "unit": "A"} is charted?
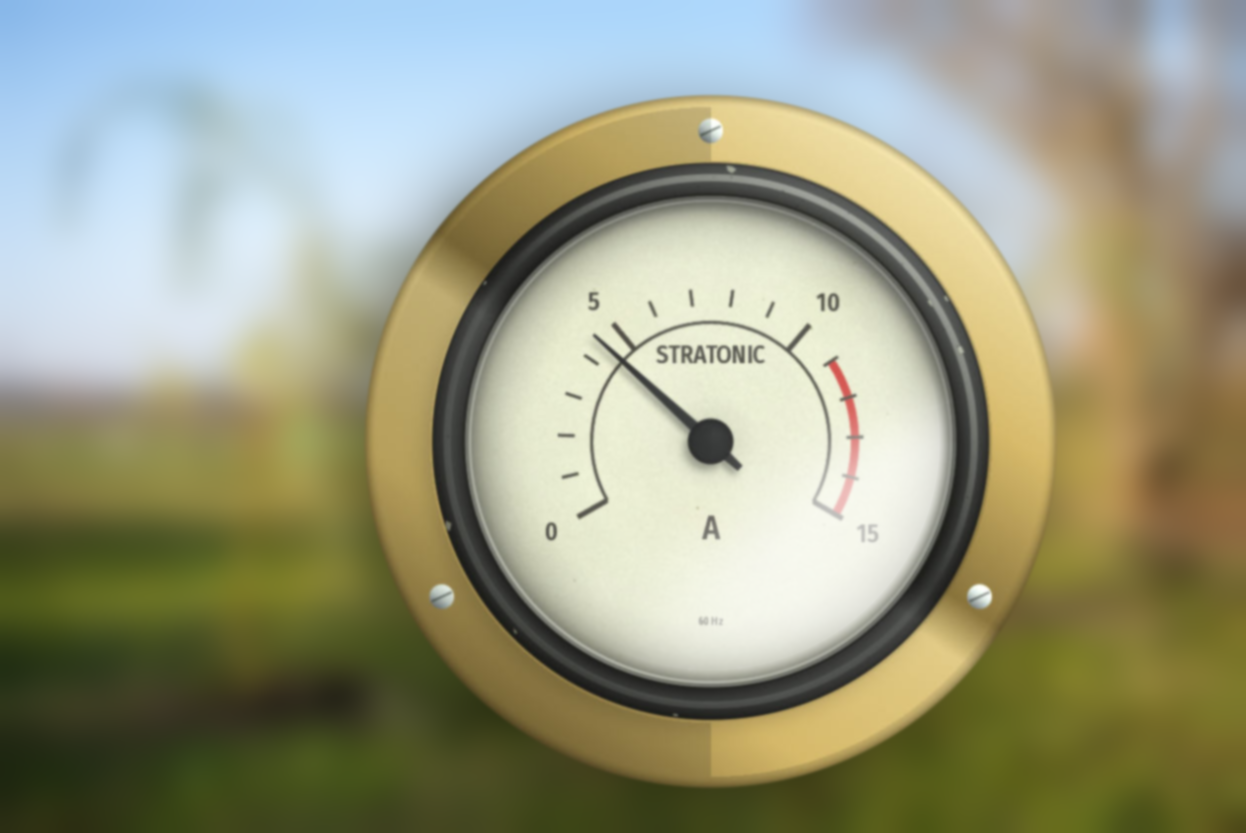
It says {"value": 4.5, "unit": "A"}
